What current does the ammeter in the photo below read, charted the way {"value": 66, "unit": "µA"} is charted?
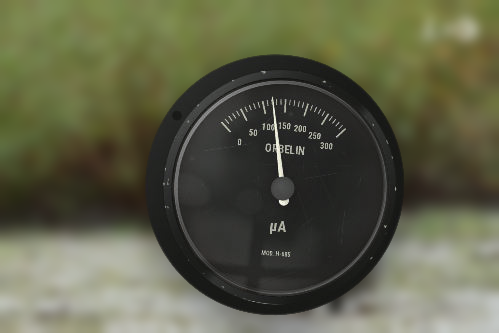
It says {"value": 120, "unit": "µA"}
